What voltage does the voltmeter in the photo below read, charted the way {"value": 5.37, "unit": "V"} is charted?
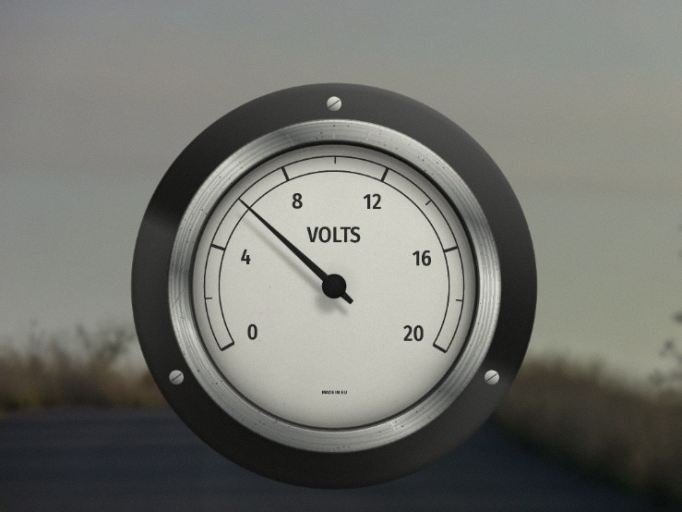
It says {"value": 6, "unit": "V"}
